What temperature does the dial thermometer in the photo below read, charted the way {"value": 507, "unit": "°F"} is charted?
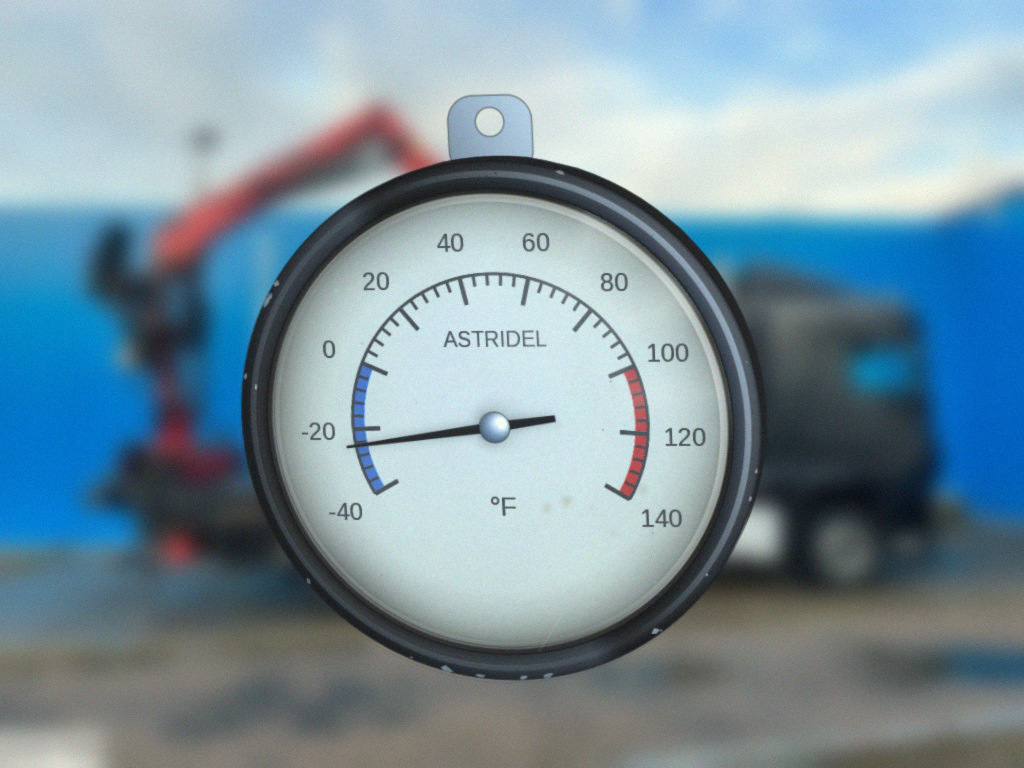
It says {"value": -24, "unit": "°F"}
